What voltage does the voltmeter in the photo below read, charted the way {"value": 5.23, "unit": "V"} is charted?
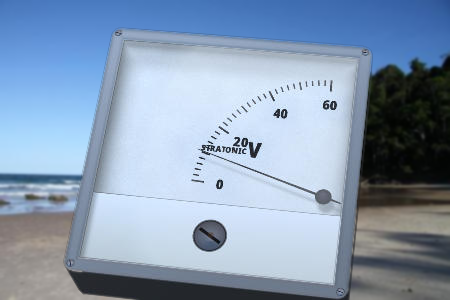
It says {"value": 10, "unit": "V"}
